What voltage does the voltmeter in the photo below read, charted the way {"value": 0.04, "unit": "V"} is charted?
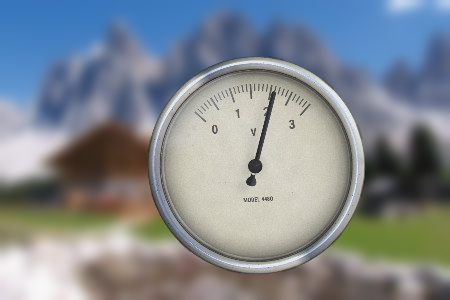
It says {"value": 2.1, "unit": "V"}
